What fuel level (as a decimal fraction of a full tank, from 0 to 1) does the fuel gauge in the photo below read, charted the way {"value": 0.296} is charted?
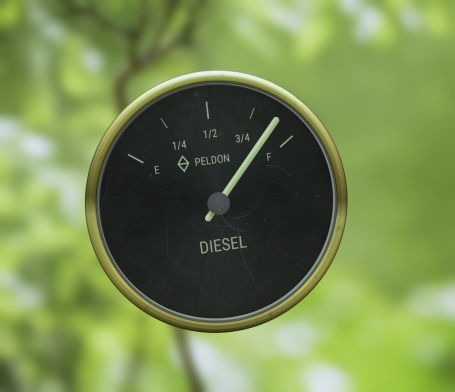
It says {"value": 0.875}
